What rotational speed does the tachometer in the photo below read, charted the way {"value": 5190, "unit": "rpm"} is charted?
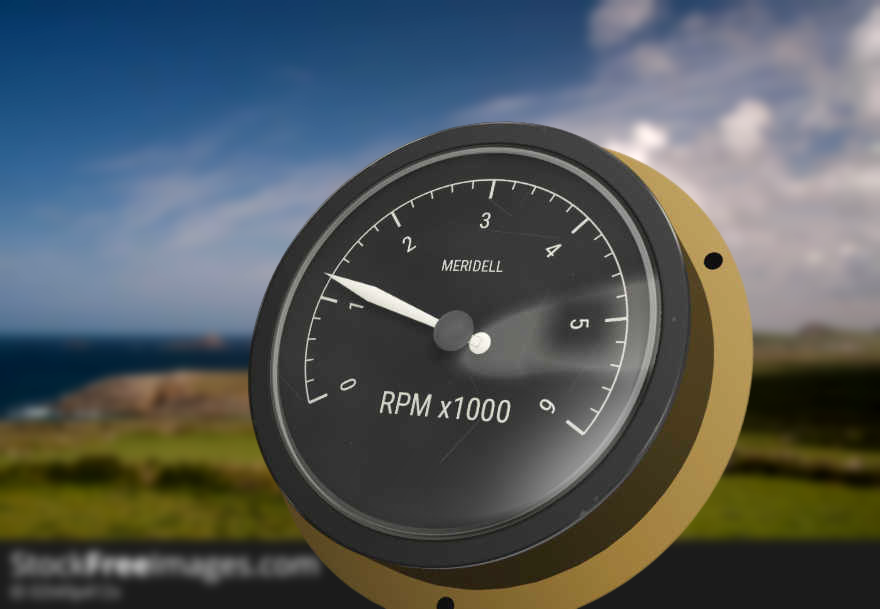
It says {"value": 1200, "unit": "rpm"}
